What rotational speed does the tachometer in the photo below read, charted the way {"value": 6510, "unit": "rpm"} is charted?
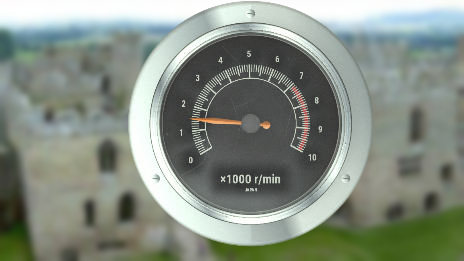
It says {"value": 1500, "unit": "rpm"}
